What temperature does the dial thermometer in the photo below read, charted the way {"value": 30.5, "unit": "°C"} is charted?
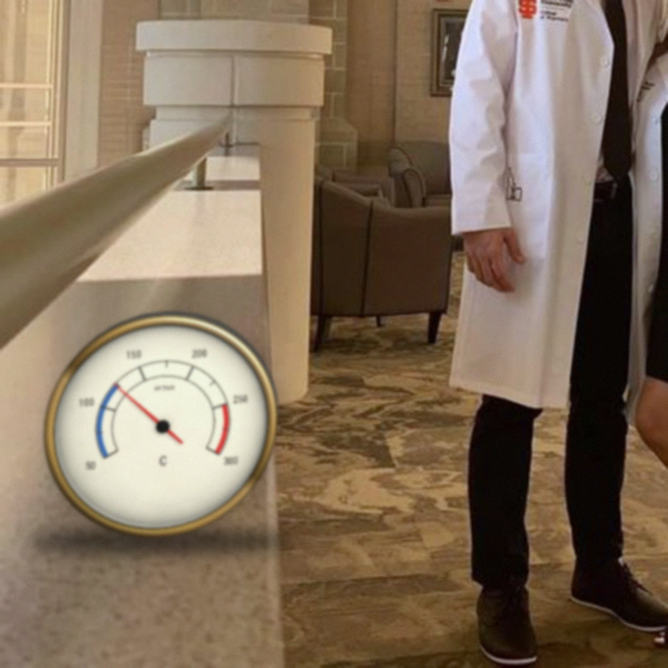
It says {"value": 125, "unit": "°C"}
